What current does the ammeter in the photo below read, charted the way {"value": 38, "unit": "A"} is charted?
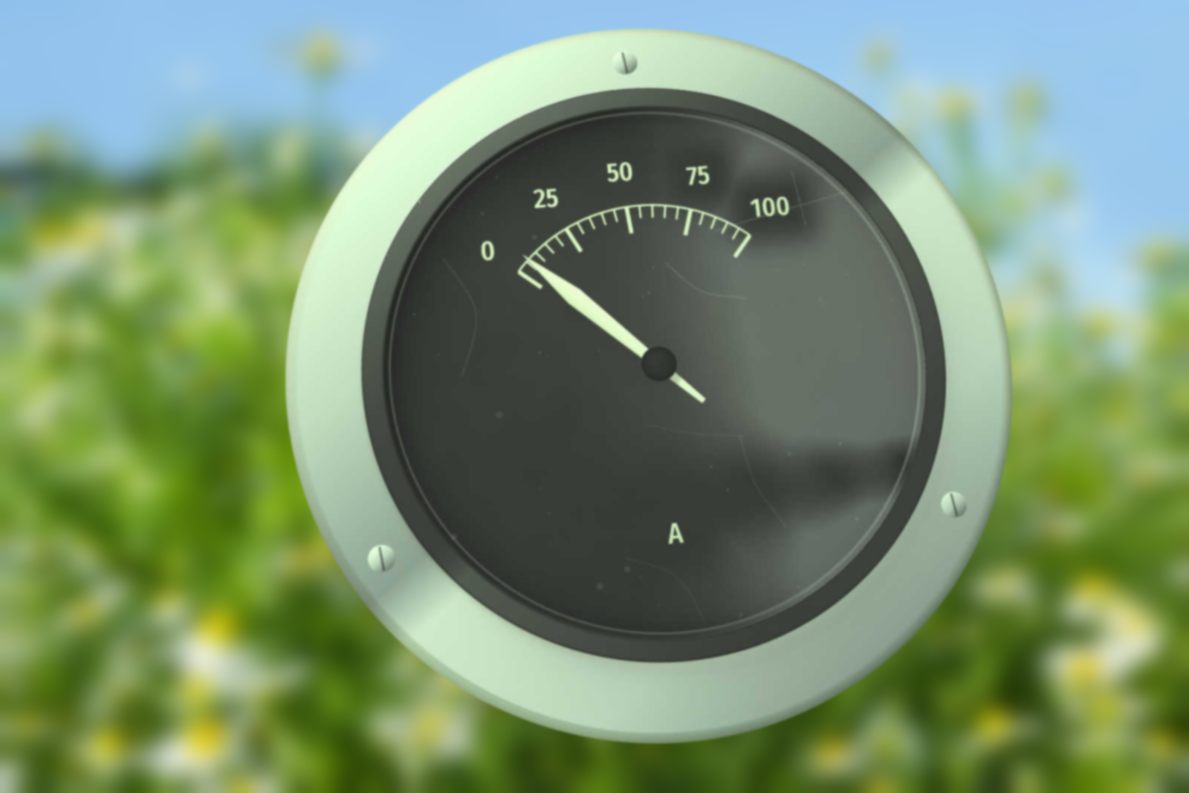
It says {"value": 5, "unit": "A"}
